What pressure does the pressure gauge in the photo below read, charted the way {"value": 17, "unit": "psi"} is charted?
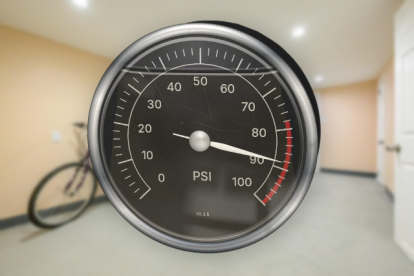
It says {"value": 88, "unit": "psi"}
